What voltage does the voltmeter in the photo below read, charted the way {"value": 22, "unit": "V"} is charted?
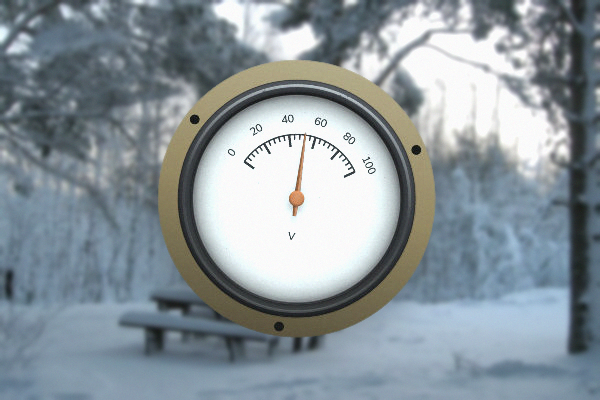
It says {"value": 52, "unit": "V"}
